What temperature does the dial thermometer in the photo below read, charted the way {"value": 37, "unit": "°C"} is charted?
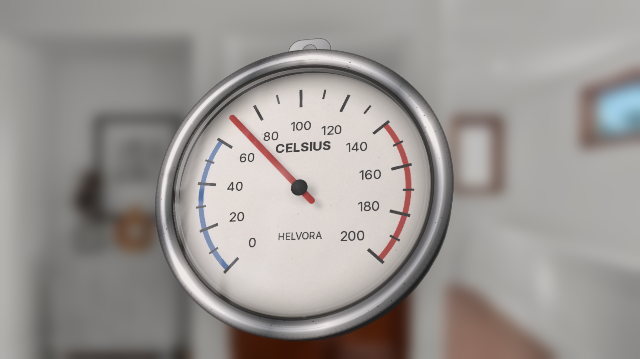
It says {"value": 70, "unit": "°C"}
